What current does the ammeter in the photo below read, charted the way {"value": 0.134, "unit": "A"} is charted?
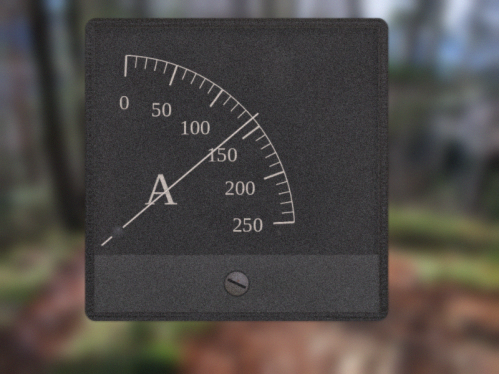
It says {"value": 140, "unit": "A"}
